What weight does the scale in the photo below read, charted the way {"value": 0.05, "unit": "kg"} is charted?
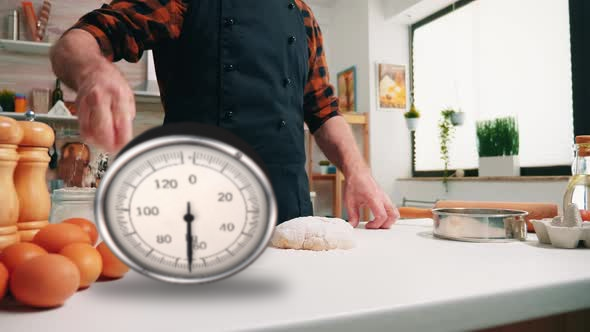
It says {"value": 65, "unit": "kg"}
